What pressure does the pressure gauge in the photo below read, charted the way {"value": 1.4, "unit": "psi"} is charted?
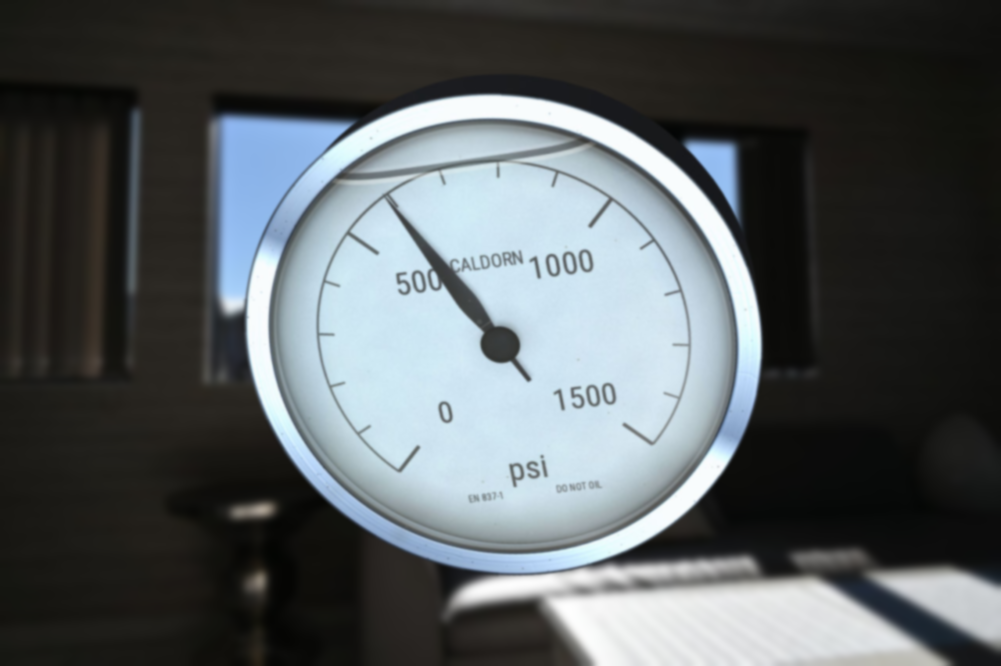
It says {"value": 600, "unit": "psi"}
